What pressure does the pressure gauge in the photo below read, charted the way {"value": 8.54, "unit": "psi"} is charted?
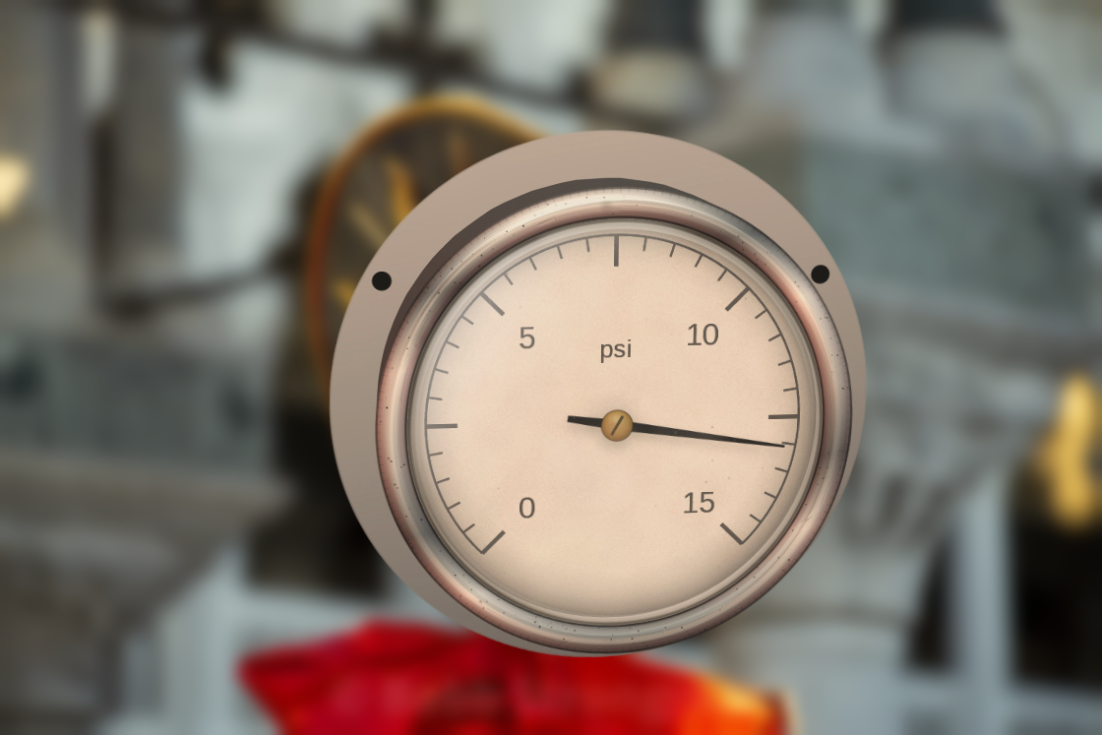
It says {"value": 13, "unit": "psi"}
